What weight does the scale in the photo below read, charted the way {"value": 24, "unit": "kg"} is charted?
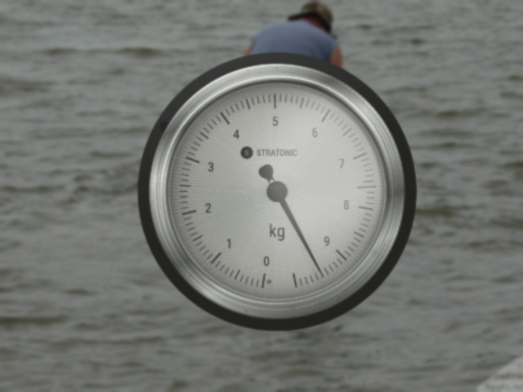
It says {"value": 9.5, "unit": "kg"}
